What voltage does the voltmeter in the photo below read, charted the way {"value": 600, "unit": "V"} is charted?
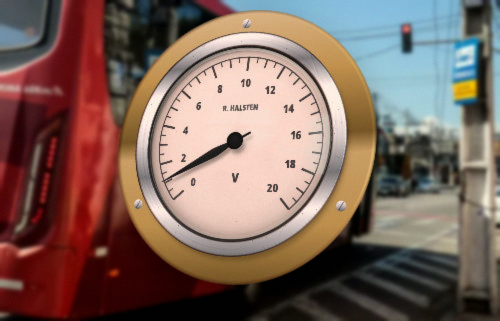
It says {"value": 1, "unit": "V"}
